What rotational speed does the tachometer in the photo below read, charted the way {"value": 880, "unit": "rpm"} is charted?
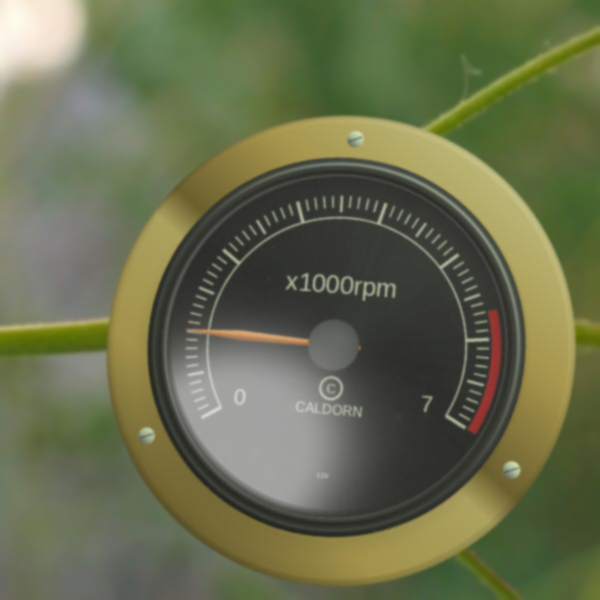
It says {"value": 1000, "unit": "rpm"}
